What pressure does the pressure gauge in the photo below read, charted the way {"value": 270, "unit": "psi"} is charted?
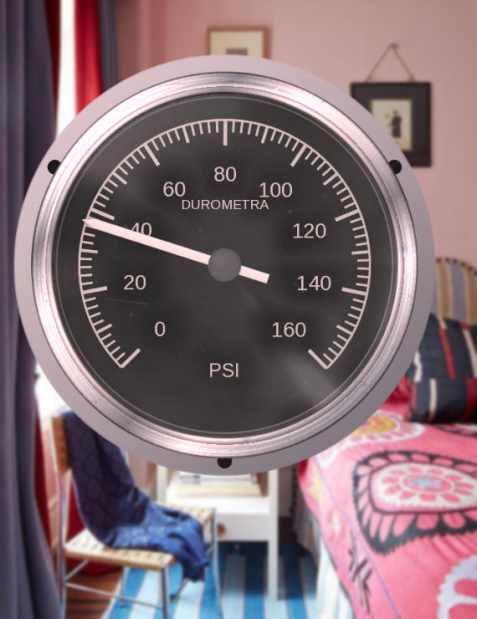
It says {"value": 37, "unit": "psi"}
